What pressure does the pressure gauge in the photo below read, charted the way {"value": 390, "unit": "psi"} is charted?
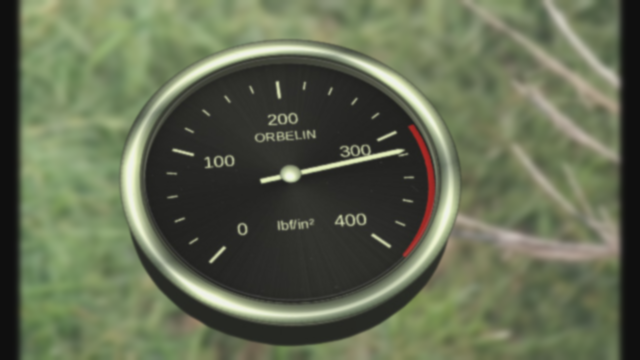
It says {"value": 320, "unit": "psi"}
